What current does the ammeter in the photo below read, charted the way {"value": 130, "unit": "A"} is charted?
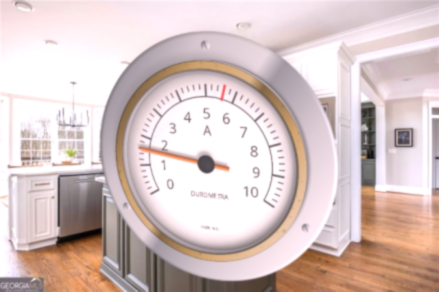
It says {"value": 1.6, "unit": "A"}
